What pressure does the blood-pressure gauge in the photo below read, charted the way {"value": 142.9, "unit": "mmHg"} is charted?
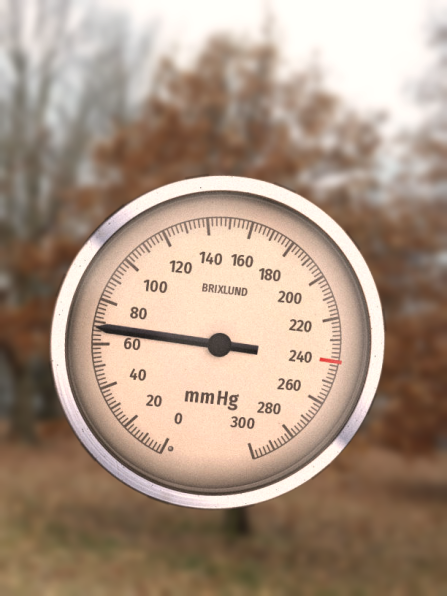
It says {"value": 68, "unit": "mmHg"}
